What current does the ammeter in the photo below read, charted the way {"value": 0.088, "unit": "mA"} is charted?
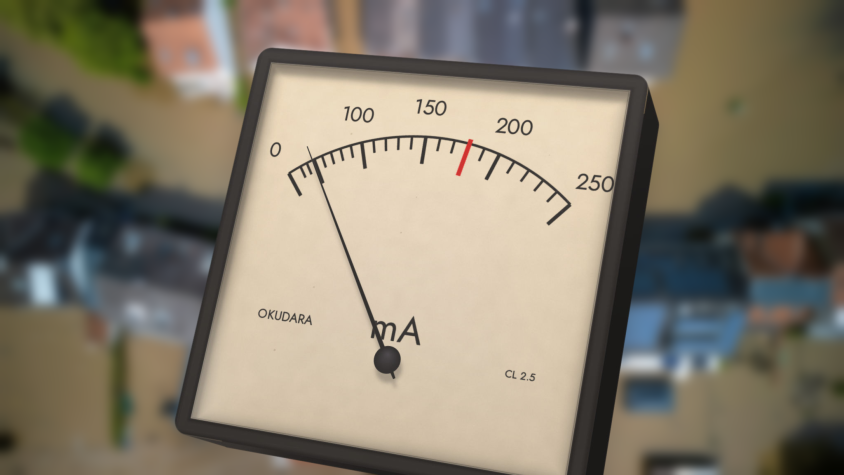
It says {"value": 50, "unit": "mA"}
